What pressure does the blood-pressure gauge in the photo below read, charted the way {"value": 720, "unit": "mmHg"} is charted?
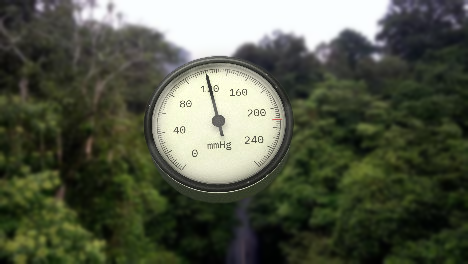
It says {"value": 120, "unit": "mmHg"}
